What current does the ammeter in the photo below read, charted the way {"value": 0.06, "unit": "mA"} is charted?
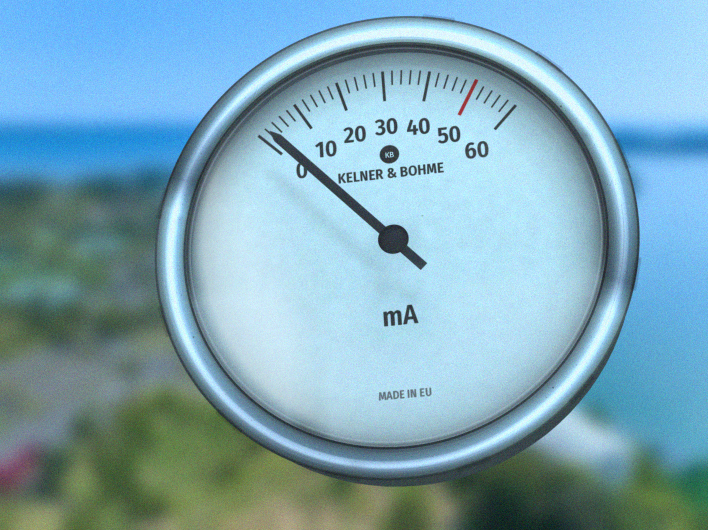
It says {"value": 2, "unit": "mA"}
